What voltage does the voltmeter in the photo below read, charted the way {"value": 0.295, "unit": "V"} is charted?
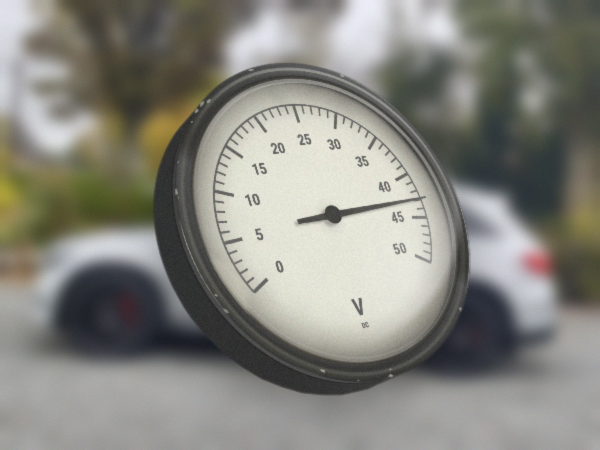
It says {"value": 43, "unit": "V"}
